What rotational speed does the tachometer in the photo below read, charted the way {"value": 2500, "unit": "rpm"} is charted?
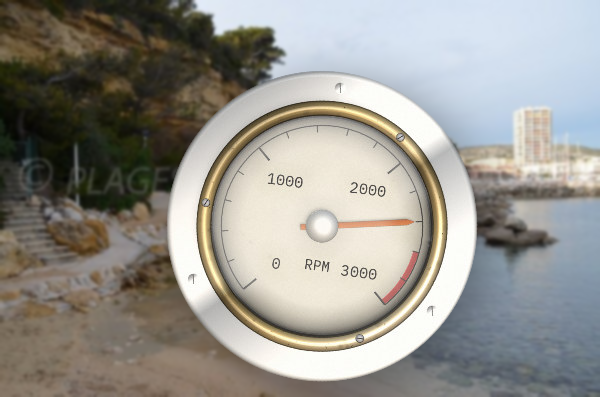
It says {"value": 2400, "unit": "rpm"}
